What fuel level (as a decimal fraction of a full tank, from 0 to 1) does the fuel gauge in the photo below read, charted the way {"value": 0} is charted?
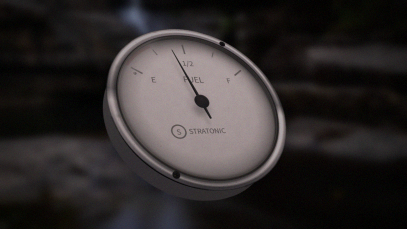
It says {"value": 0.375}
